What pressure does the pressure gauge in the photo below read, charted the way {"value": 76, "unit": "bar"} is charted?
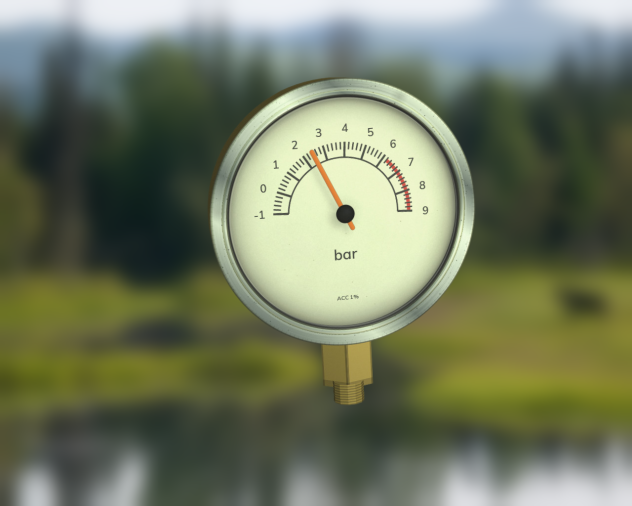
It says {"value": 2.4, "unit": "bar"}
